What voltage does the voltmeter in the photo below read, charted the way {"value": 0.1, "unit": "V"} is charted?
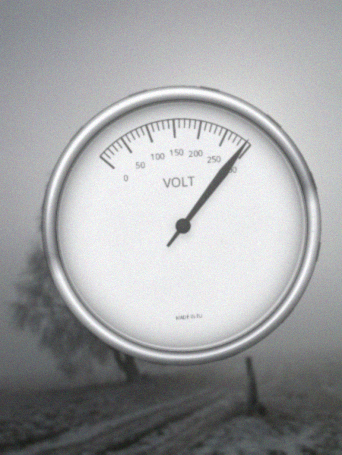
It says {"value": 290, "unit": "V"}
